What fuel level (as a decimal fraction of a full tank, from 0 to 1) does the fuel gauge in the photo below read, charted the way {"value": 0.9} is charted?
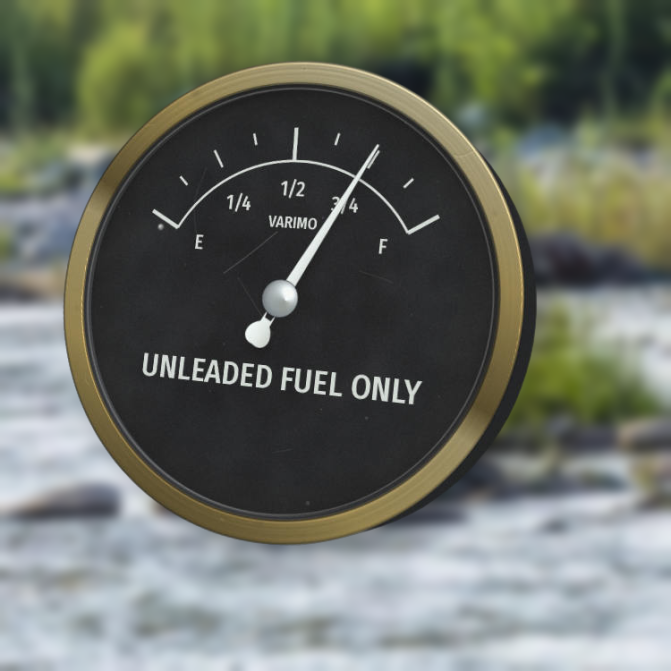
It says {"value": 0.75}
